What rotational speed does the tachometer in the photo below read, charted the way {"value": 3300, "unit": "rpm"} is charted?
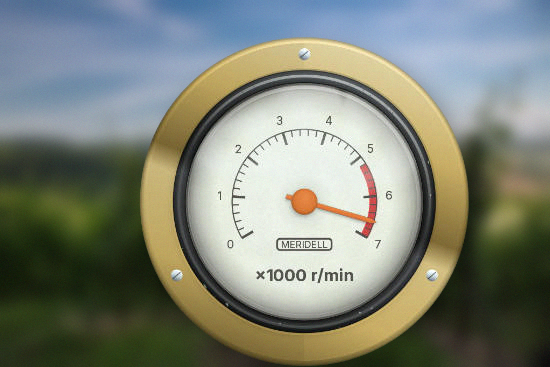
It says {"value": 6600, "unit": "rpm"}
